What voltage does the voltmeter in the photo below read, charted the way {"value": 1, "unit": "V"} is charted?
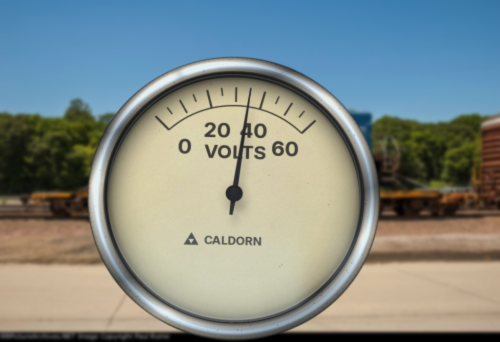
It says {"value": 35, "unit": "V"}
